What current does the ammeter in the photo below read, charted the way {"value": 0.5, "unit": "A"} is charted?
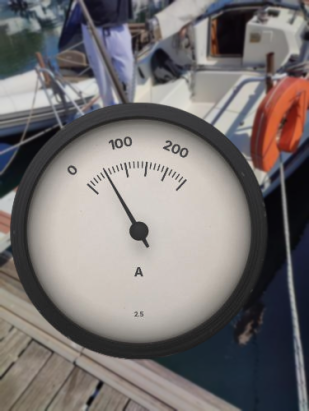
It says {"value": 50, "unit": "A"}
